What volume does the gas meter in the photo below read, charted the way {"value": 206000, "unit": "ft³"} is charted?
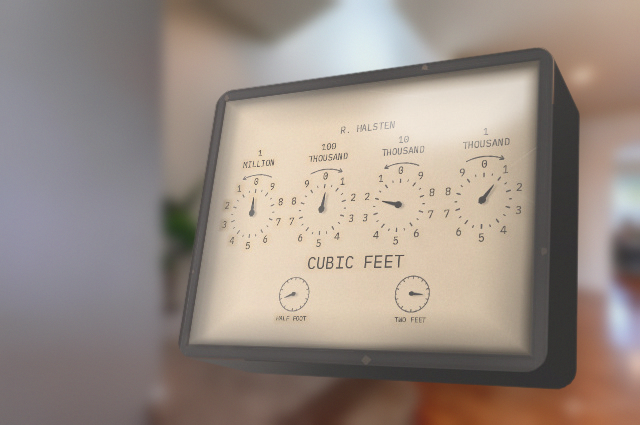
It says {"value": 2100, "unit": "ft³"}
